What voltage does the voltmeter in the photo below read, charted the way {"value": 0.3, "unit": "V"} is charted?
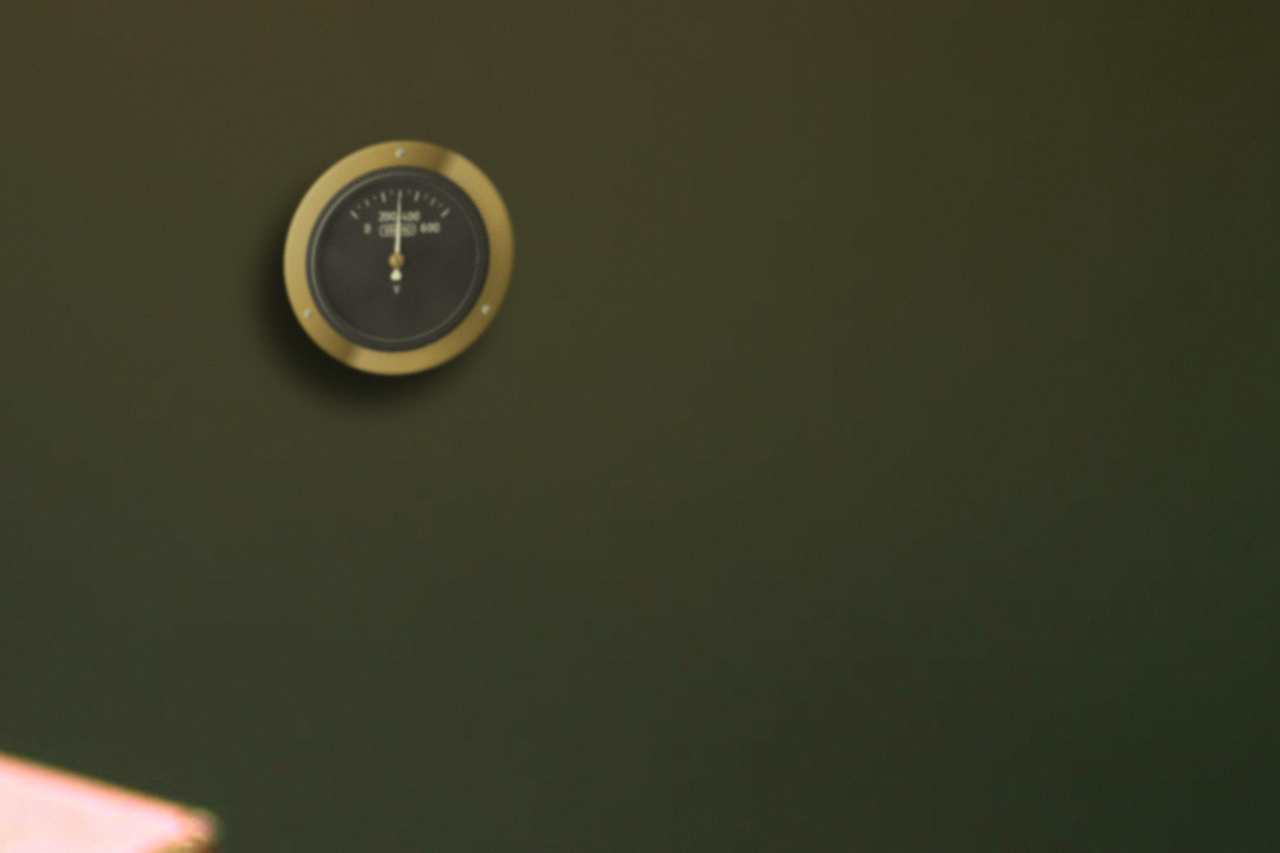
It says {"value": 300, "unit": "V"}
